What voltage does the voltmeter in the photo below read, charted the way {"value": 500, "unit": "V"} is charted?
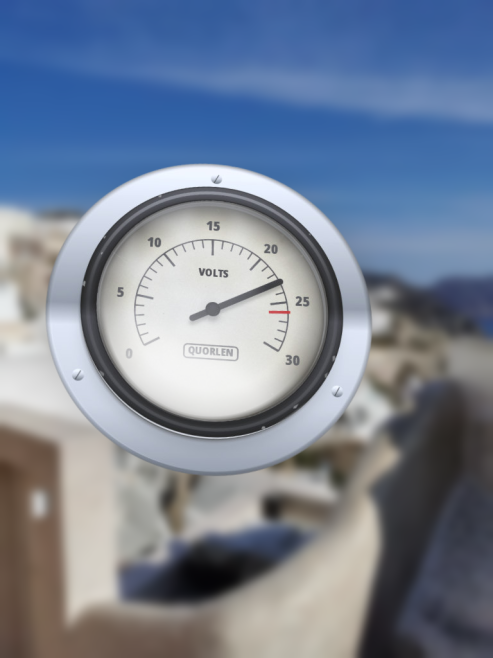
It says {"value": 23, "unit": "V"}
